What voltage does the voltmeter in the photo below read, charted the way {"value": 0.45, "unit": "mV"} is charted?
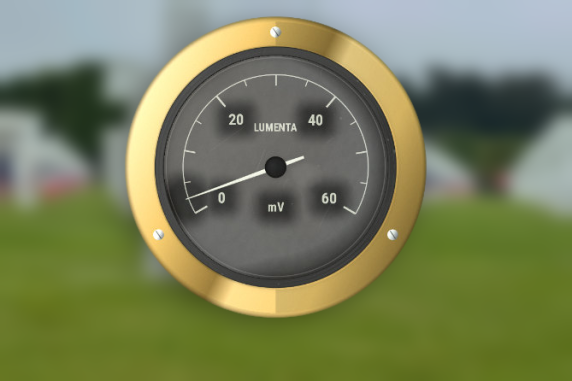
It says {"value": 2.5, "unit": "mV"}
